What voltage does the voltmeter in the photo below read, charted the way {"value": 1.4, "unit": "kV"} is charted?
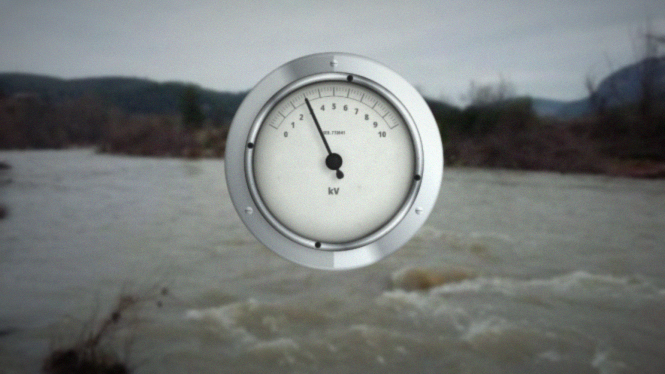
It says {"value": 3, "unit": "kV"}
